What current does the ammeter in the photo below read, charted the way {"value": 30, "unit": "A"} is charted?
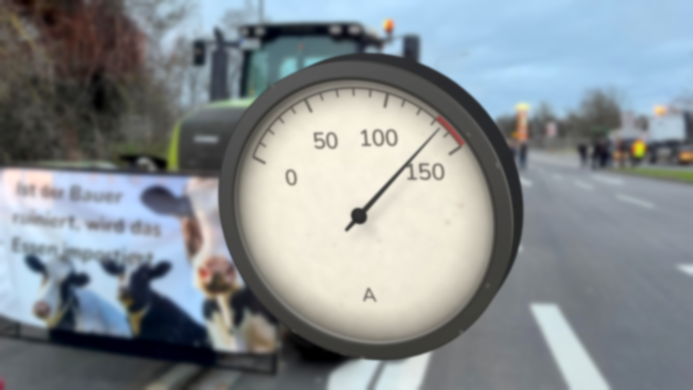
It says {"value": 135, "unit": "A"}
